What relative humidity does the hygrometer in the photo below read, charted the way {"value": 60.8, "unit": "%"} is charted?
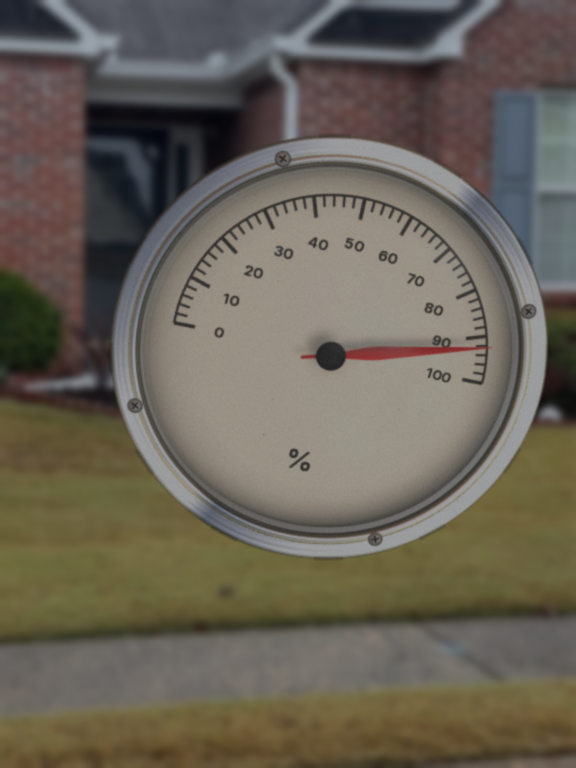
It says {"value": 92, "unit": "%"}
